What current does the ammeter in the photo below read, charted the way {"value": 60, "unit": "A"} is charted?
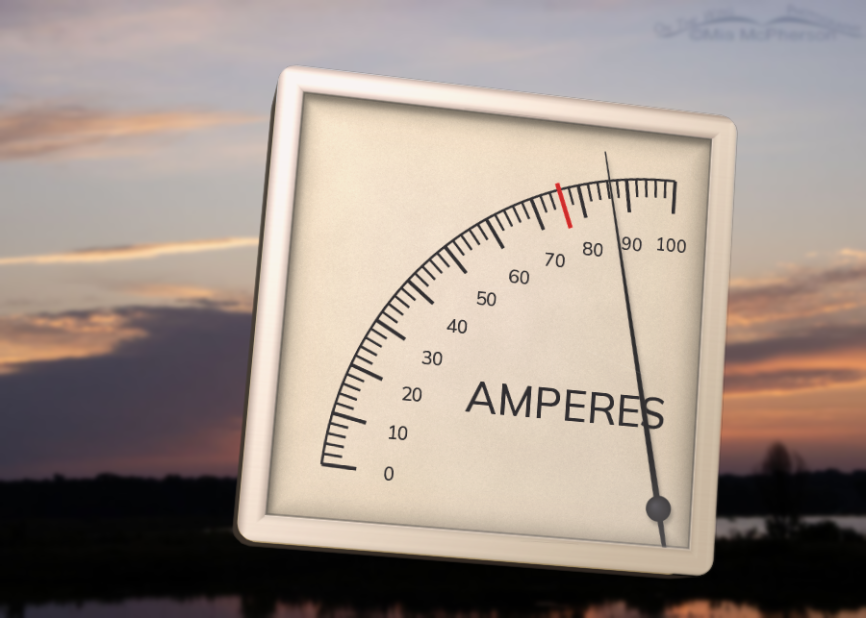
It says {"value": 86, "unit": "A"}
